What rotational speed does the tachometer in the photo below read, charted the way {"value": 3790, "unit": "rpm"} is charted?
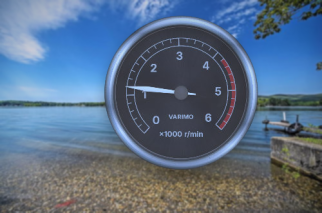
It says {"value": 1200, "unit": "rpm"}
